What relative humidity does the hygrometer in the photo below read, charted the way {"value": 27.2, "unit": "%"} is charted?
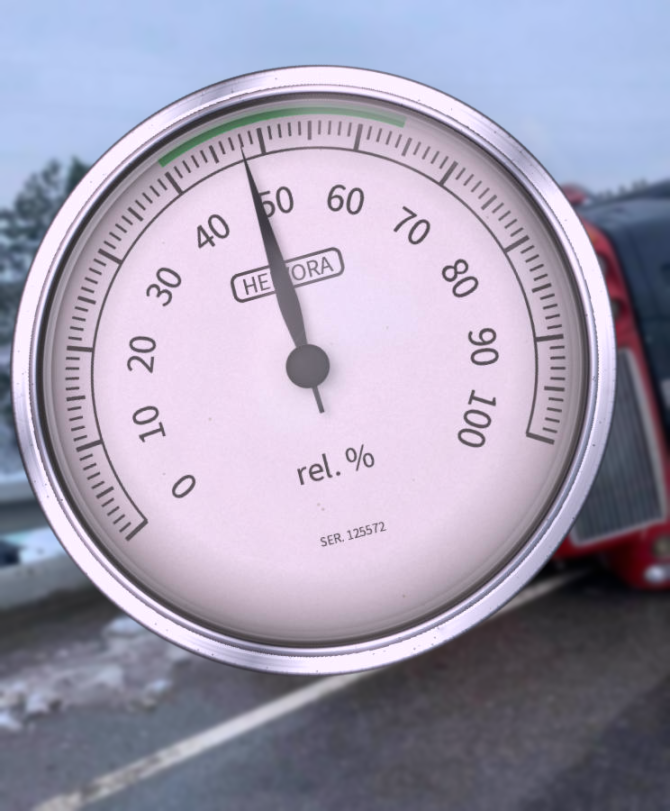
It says {"value": 48, "unit": "%"}
